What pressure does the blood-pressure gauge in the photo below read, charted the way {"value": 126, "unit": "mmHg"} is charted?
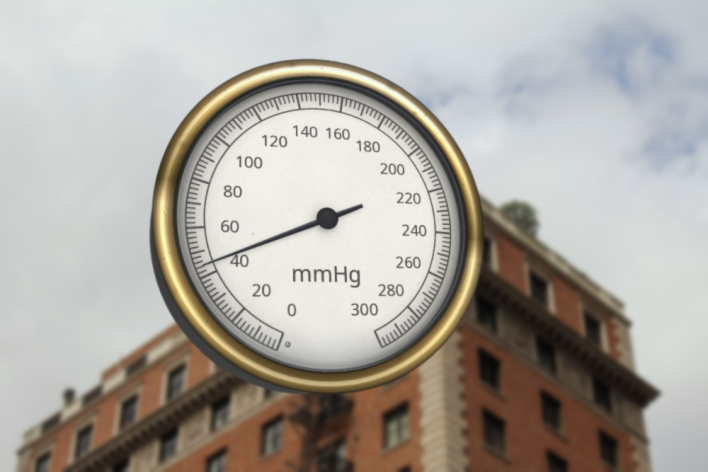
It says {"value": 44, "unit": "mmHg"}
